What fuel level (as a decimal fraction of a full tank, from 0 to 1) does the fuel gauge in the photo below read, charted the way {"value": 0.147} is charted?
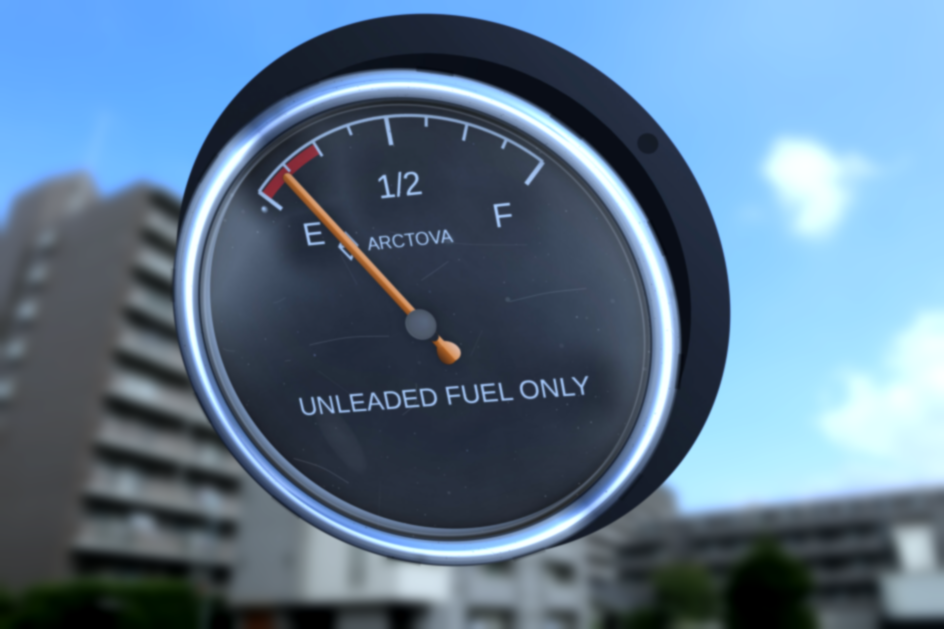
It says {"value": 0.125}
